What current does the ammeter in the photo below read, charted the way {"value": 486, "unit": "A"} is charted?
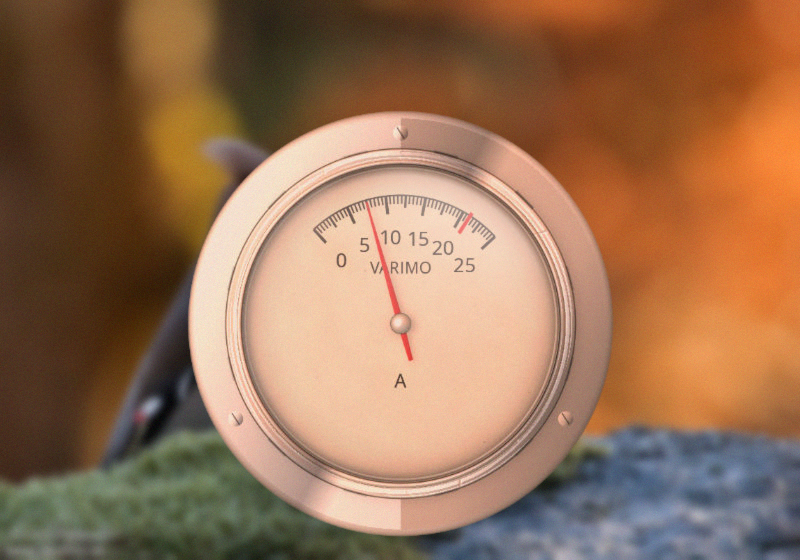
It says {"value": 7.5, "unit": "A"}
